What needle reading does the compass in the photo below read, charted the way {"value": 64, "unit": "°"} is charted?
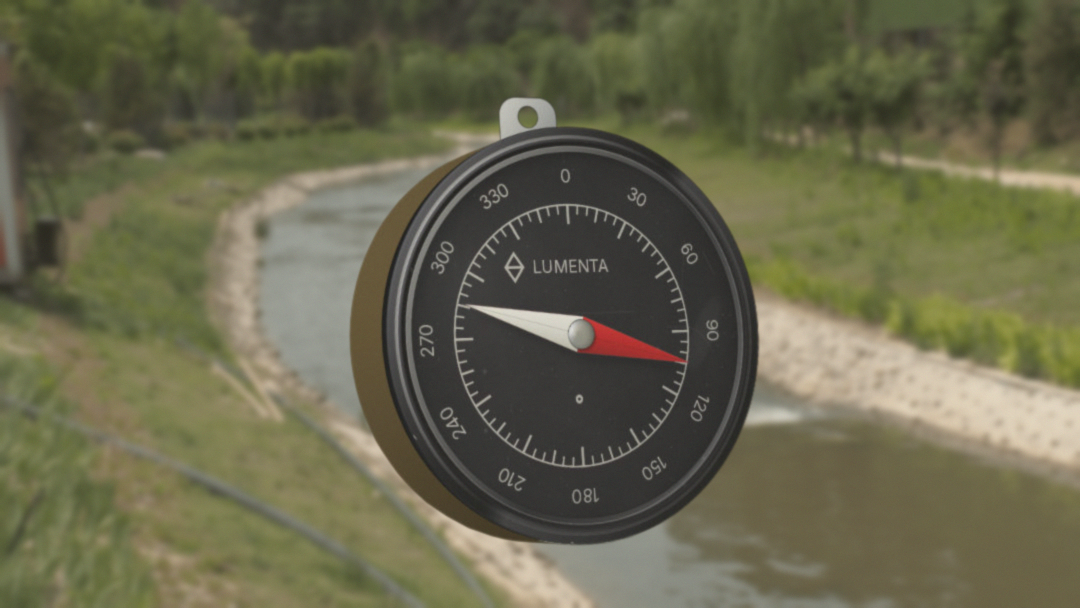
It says {"value": 105, "unit": "°"}
